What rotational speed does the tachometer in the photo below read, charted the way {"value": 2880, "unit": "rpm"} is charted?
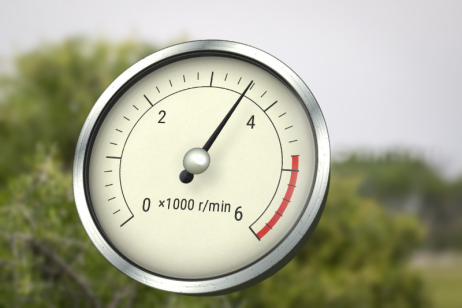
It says {"value": 3600, "unit": "rpm"}
